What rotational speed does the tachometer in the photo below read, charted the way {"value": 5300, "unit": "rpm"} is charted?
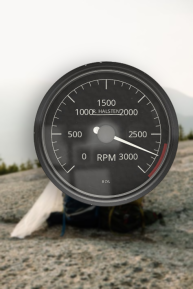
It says {"value": 2750, "unit": "rpm"}
